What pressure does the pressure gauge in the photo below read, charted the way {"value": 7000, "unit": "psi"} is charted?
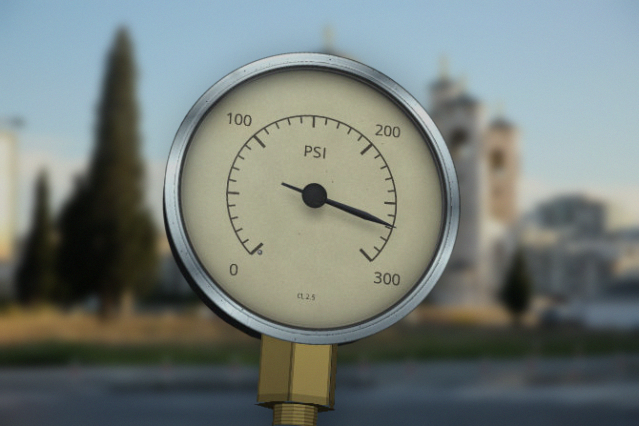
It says {"value": 270, "unit": "psi"}
